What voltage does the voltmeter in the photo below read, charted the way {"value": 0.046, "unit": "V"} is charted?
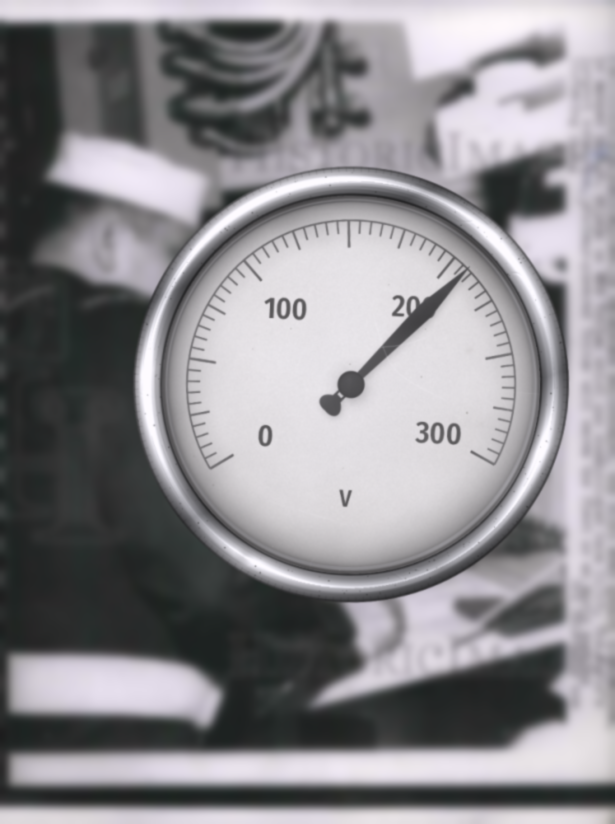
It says {"value": 207.5, "unit": "V"}
